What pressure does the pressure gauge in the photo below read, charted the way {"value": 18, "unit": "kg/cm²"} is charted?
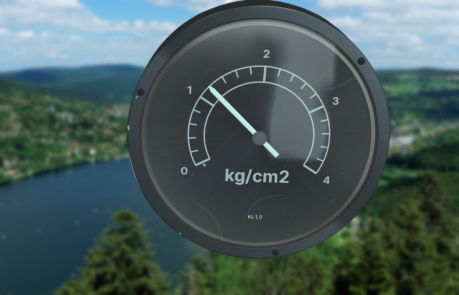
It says {"value": 1.2, "unit": "kg/cm²"}
